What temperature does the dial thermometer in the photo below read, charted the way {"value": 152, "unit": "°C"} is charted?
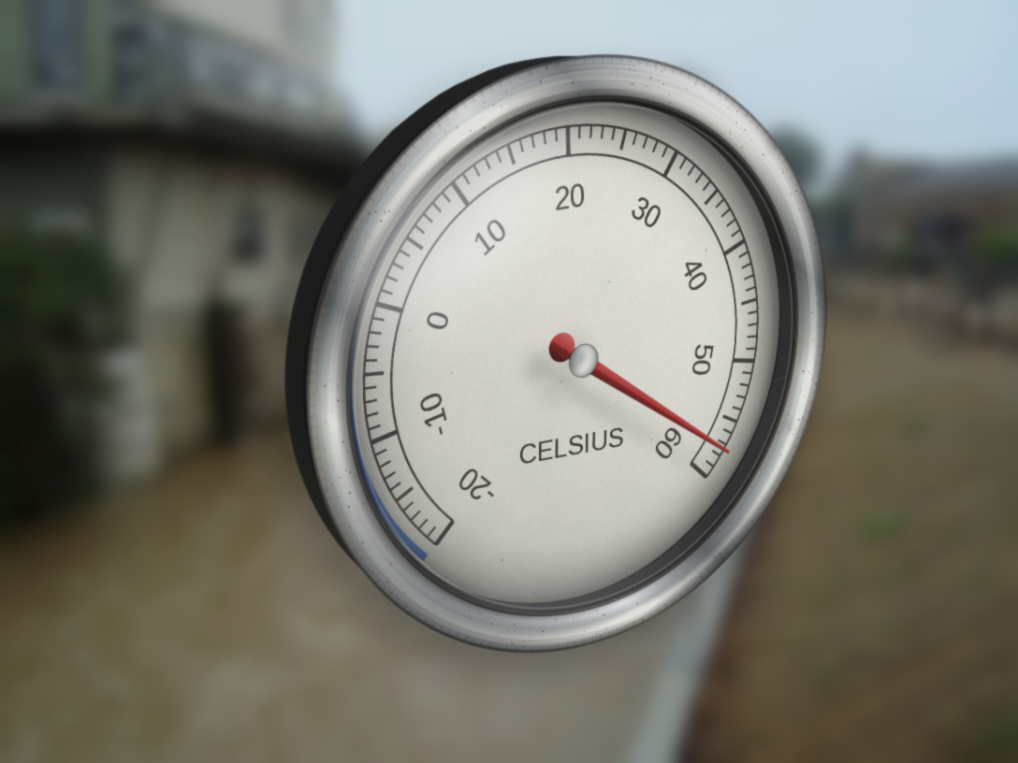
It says {"value": 57.5, "unit": "°C"}
